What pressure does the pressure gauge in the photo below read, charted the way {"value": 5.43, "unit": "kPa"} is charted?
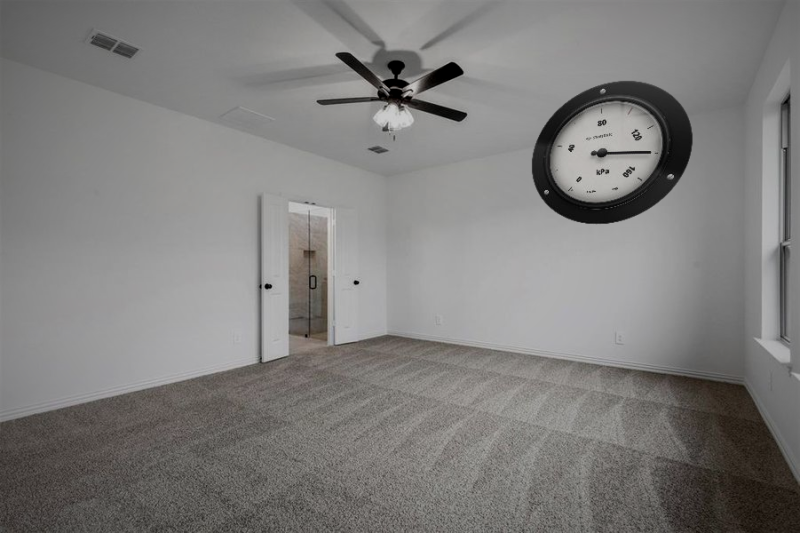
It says {"value": 140, "unit": "kPa"}
